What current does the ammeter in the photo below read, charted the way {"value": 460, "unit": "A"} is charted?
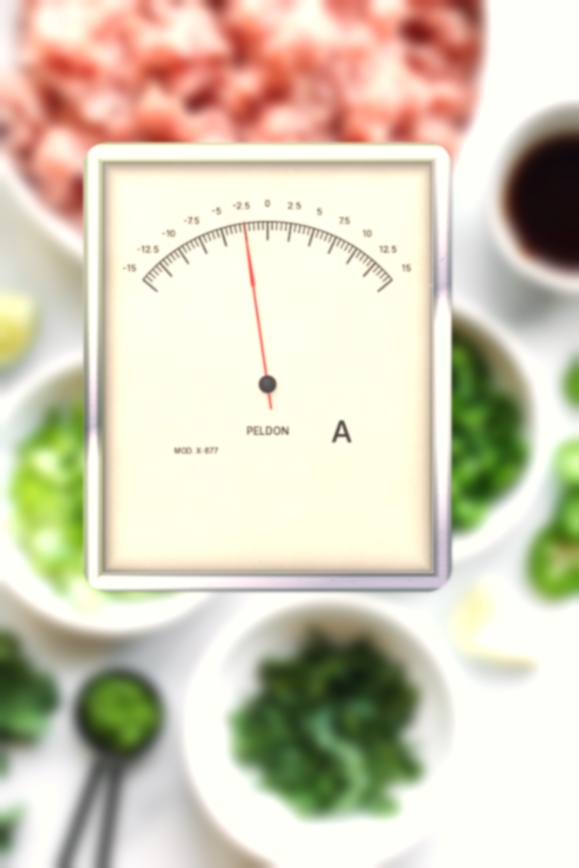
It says {"value": -2.5, "unit": "A"}
